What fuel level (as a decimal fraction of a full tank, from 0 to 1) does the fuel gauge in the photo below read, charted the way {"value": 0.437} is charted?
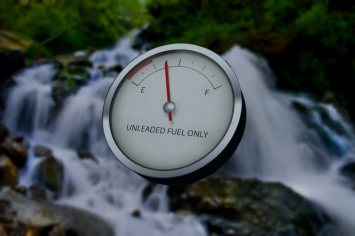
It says {"value": 0.375}
